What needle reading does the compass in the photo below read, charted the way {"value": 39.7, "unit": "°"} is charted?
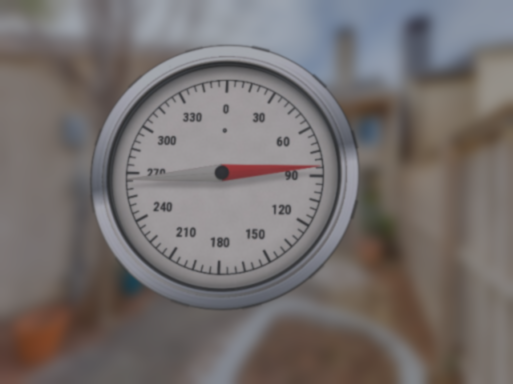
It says {"value": 85, "unit": "°"}
